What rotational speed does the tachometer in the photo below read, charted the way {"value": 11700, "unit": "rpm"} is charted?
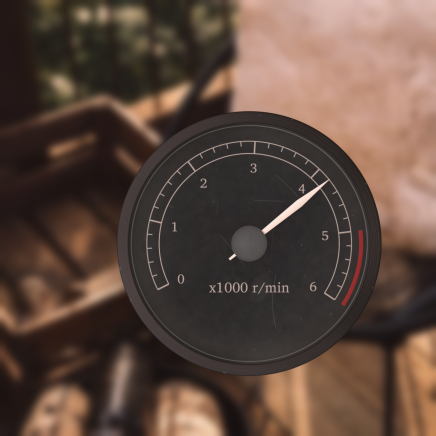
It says {"value": 4200, "unit": "rpm"}
